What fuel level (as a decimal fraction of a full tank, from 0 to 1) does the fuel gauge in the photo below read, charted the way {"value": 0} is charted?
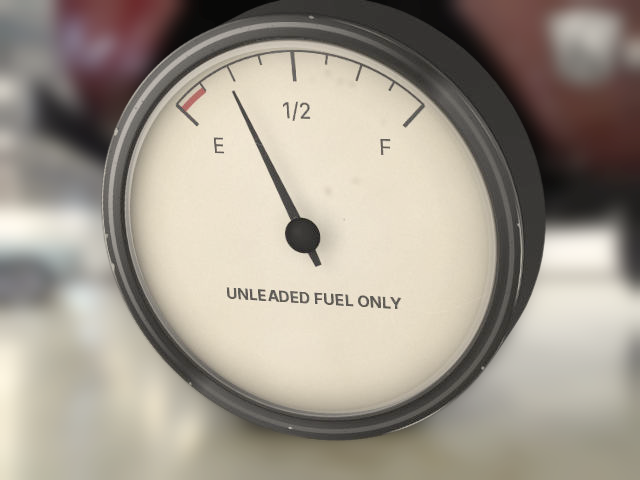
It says {"value": 0.25}
